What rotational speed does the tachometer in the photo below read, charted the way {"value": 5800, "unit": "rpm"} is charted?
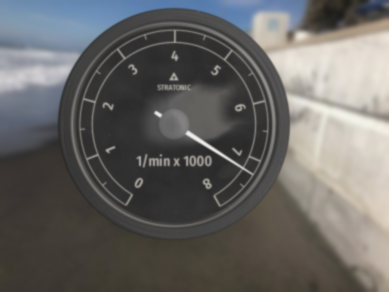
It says {"value": 7250, "unit": "rpm"}
